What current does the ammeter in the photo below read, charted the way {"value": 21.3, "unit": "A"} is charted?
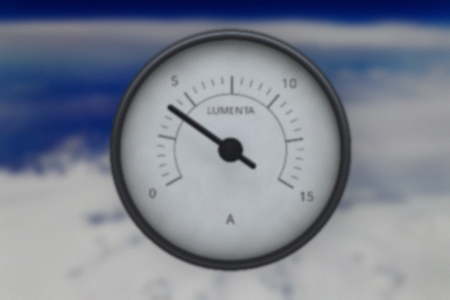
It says {"value": 4, "unit": "A"}
